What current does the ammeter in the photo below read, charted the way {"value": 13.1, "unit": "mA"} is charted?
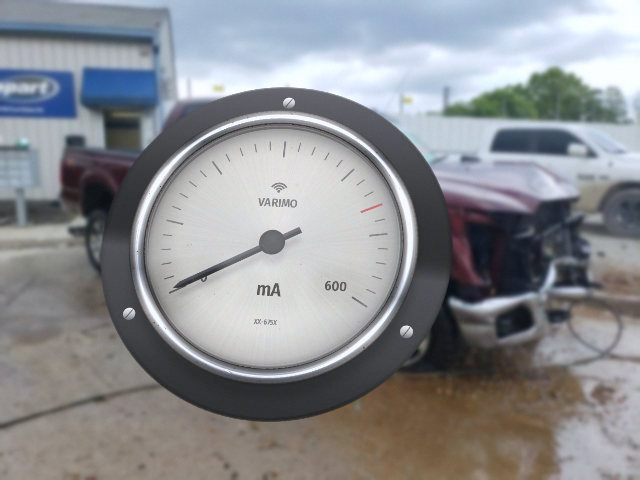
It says {"value": 0, "unit": "mA"}
